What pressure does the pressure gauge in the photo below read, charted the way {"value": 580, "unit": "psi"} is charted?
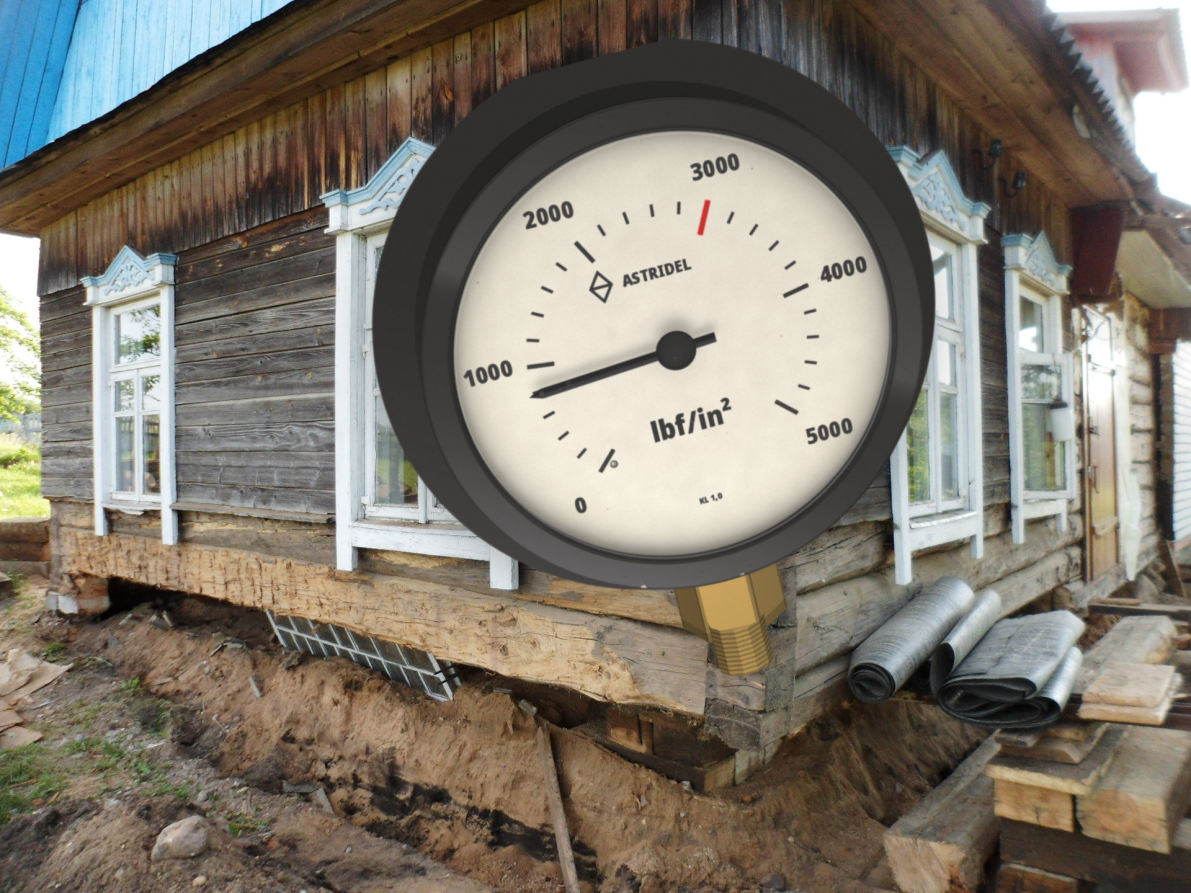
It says {"value": 800, "unit": "psi"}
